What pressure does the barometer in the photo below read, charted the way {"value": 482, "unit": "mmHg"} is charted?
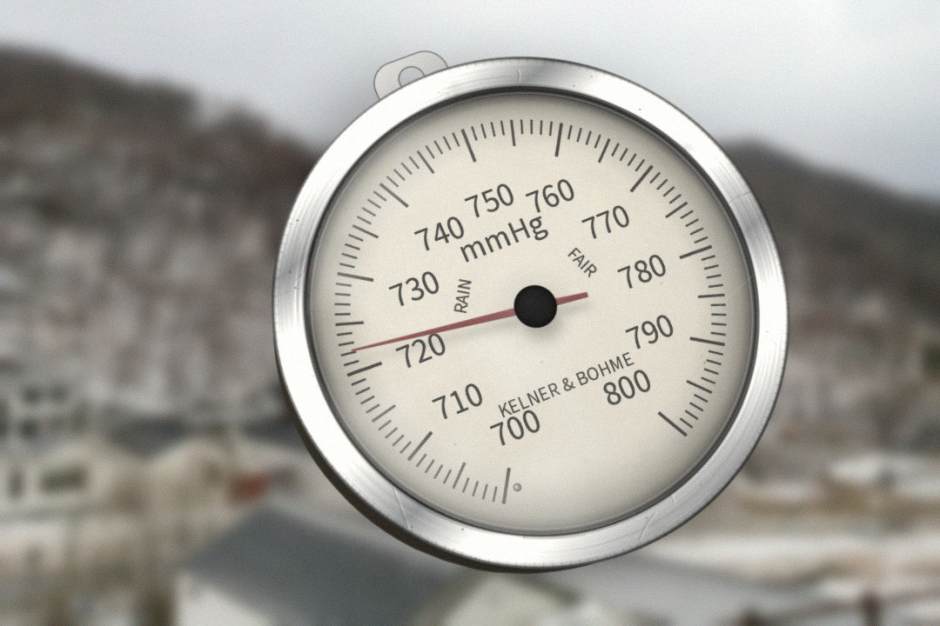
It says {"value": 722, "unit": "mmHg"}
